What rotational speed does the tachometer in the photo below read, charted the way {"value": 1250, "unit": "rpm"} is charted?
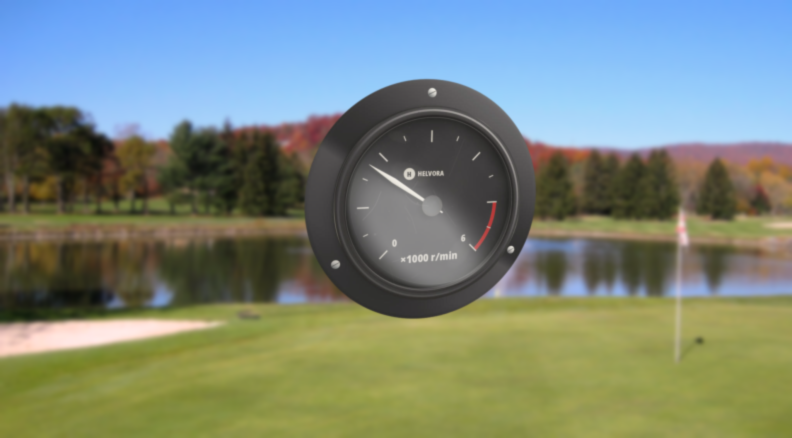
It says {"value": 1750, "unit": "rpm"}
